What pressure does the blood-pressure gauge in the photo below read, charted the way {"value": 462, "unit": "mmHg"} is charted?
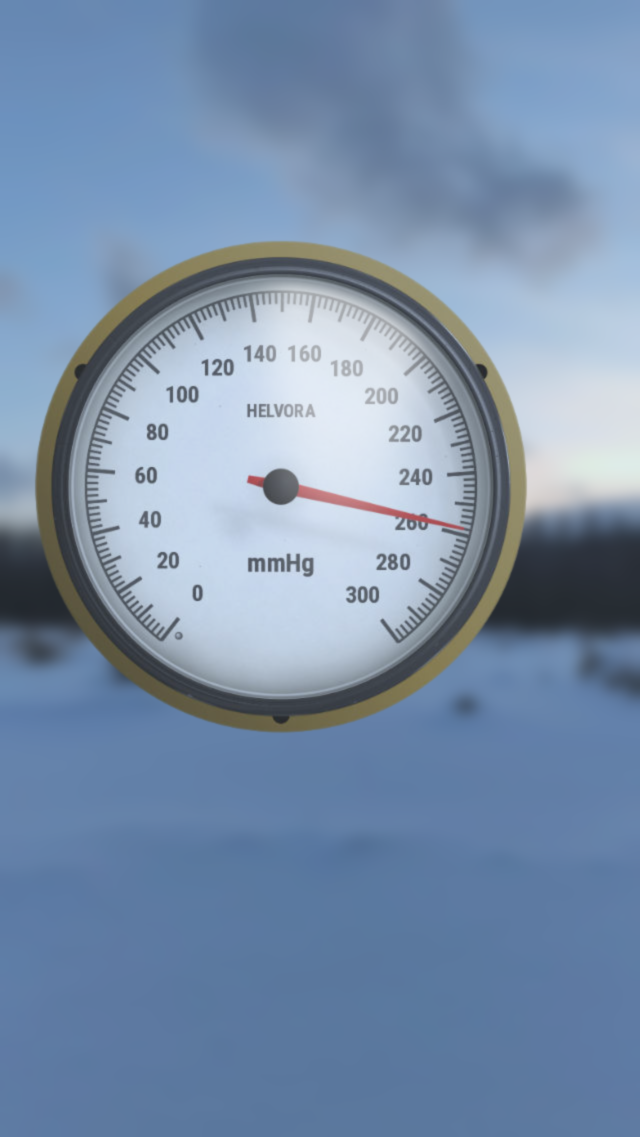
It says {"value": 258, "unit": "mmHg"}
